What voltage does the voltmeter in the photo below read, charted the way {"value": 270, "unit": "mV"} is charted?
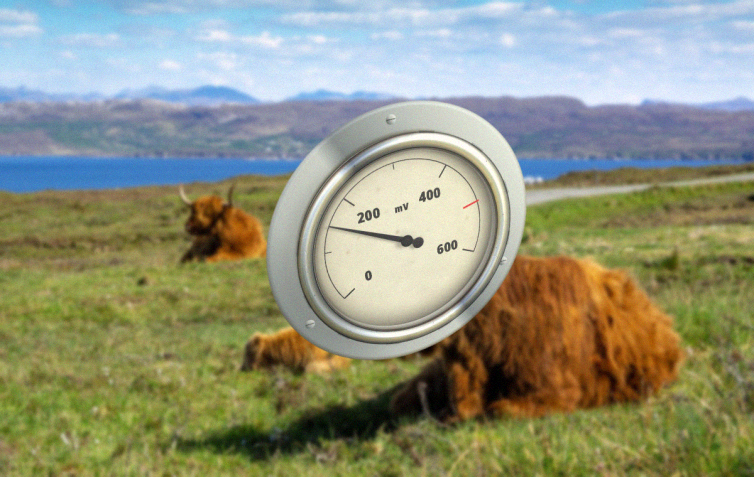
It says {"value": 150, "unit": "mV"}
